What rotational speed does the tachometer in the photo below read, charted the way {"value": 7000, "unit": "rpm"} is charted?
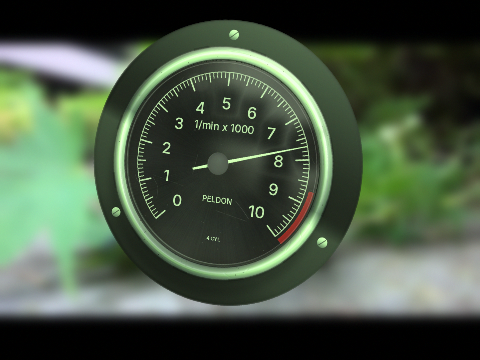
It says {"value": 7700, "unit": "rpm"}
